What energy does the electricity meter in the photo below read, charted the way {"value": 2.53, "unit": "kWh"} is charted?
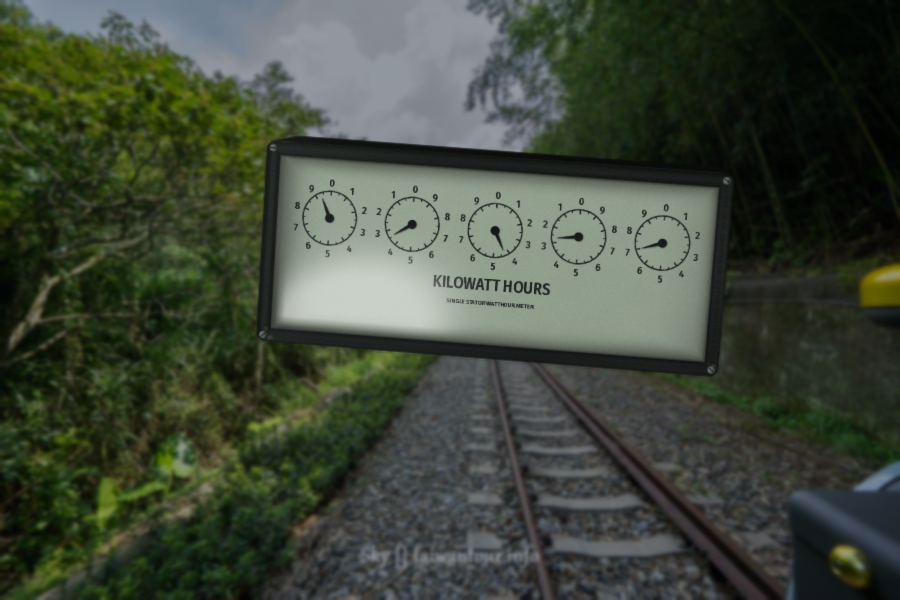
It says {"value": 93427, "unit": "kWh"}
